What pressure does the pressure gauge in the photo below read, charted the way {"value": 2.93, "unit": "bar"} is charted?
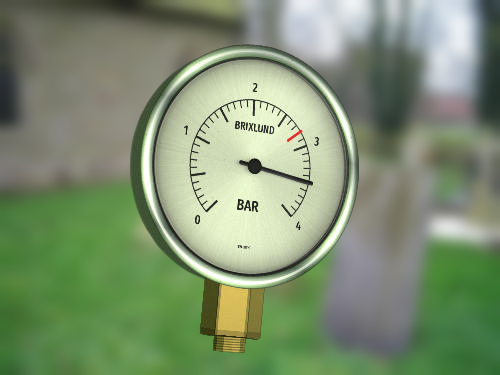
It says {"value": 3.5, "unit": "bar"}
